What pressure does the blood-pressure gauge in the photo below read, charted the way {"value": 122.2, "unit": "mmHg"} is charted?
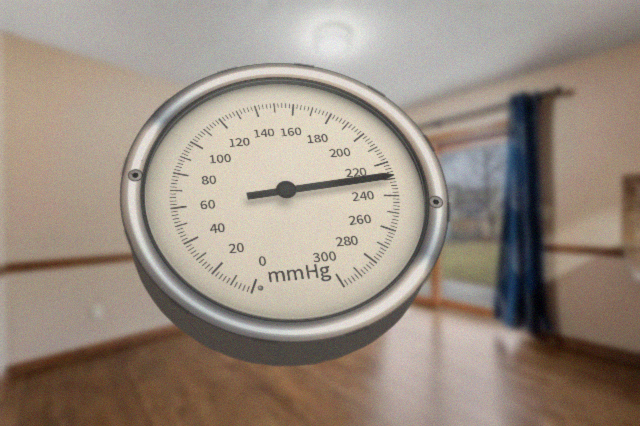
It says {"value": 230, "unit": "mmHg"}
